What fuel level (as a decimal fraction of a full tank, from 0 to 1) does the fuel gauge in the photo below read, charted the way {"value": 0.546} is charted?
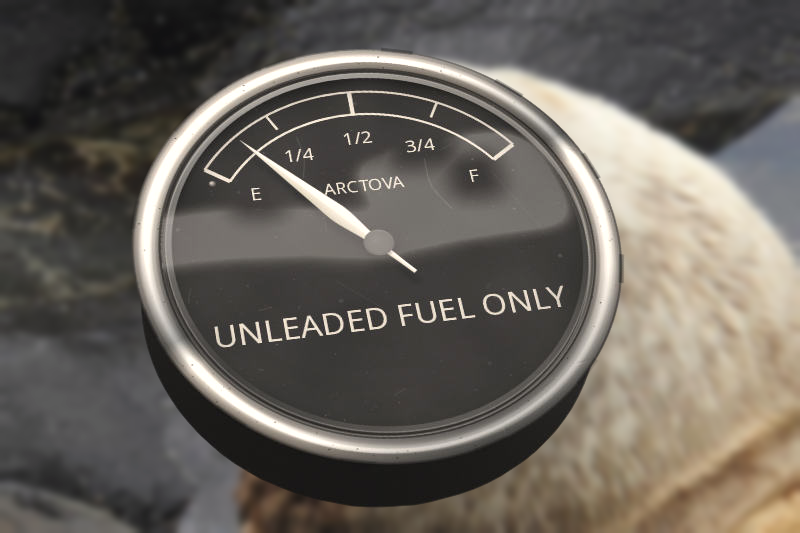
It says {"value": 0.125}
